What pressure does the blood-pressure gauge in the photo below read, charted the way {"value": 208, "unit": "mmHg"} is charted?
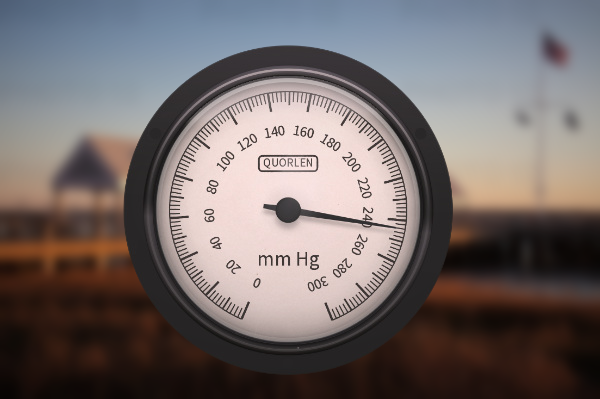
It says {"value": 244, "unit": "mmHg"}
